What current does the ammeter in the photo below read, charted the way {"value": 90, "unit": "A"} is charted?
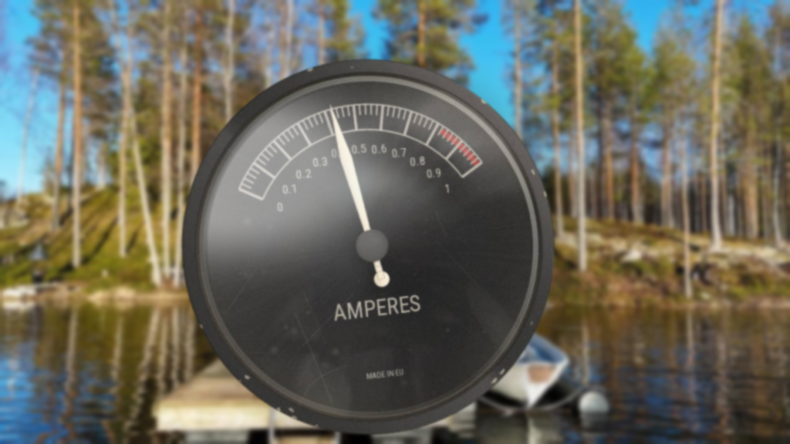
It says {"value": 0.42, "unit": "A"}
